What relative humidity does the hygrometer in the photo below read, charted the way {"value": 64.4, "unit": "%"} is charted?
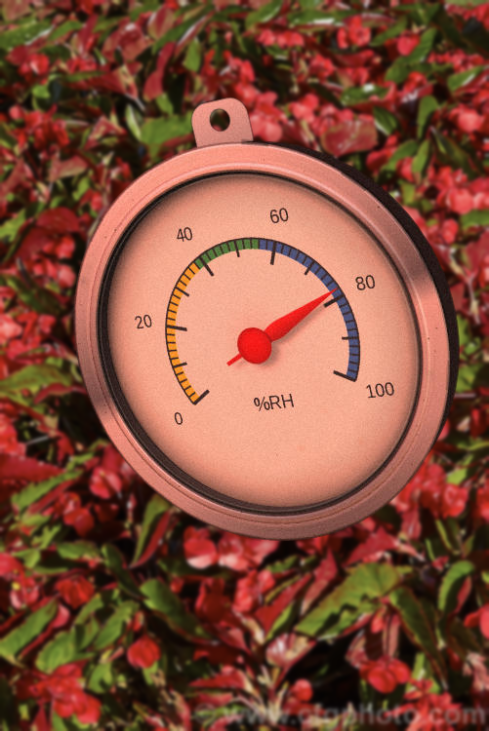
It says {"value": 78, "unit": "%"}
